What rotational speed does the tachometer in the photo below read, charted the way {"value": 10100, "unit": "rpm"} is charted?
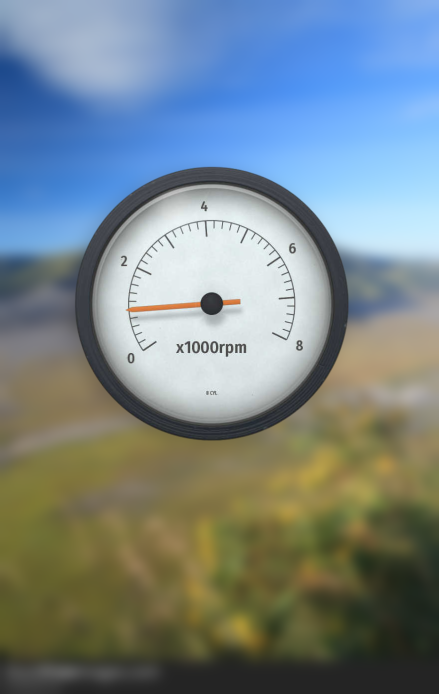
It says {"value": 1000, "unit": "rpm"}
